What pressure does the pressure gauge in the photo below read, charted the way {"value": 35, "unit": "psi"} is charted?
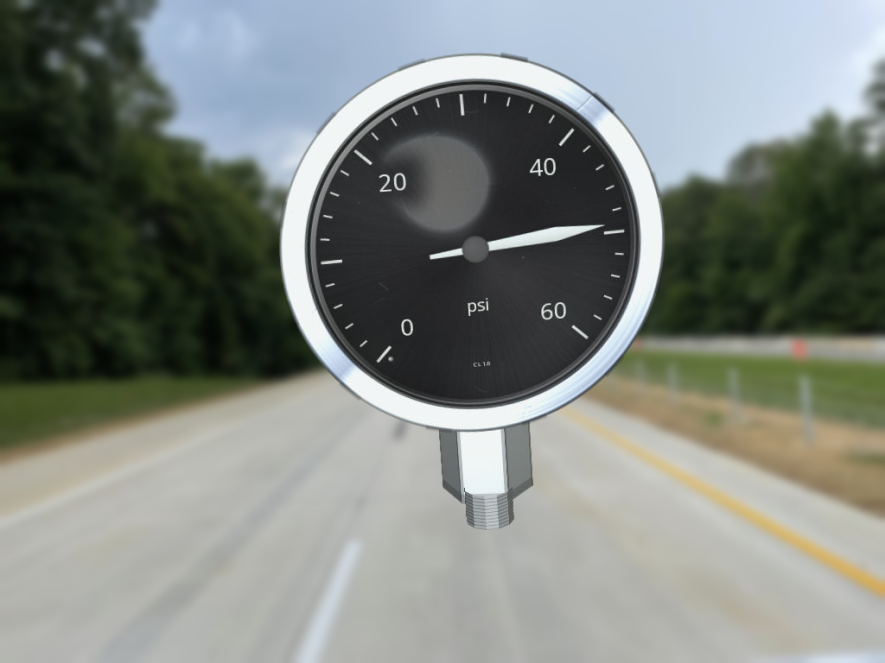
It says {"value": 49, "unit": "psi"}
